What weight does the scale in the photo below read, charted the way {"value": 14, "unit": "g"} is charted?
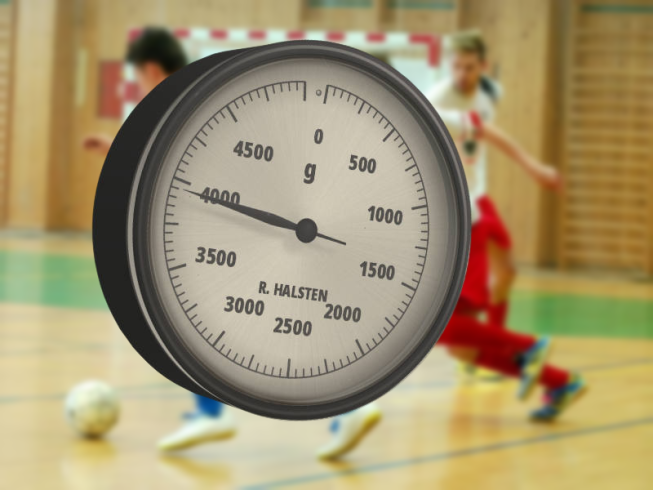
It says {"value": 3950, "unit": "g"}
